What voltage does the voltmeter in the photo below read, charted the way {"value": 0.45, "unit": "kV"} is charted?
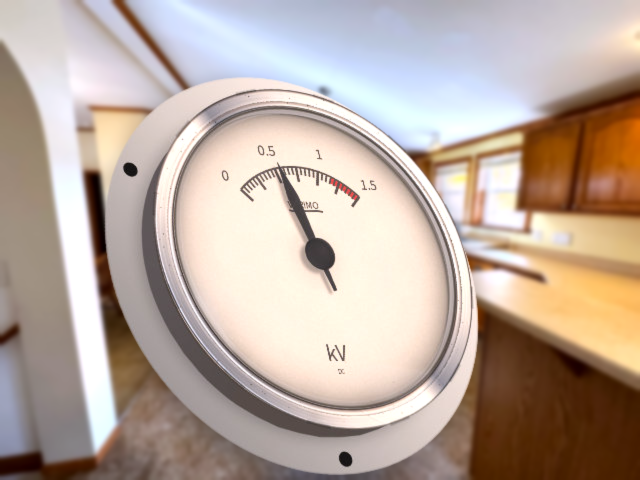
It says {"value": 0.5, "unit": "kV"}
